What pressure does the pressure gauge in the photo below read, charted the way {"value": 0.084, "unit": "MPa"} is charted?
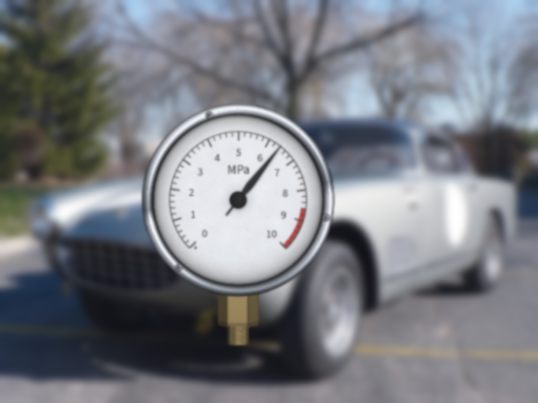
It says {"value": 6.4, "unit": "MPa"}
